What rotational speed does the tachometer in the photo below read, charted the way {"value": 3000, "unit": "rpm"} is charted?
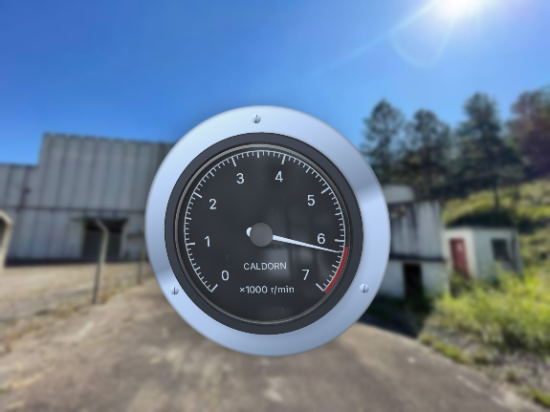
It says {"value": 6200, "unit": "rpm"}
